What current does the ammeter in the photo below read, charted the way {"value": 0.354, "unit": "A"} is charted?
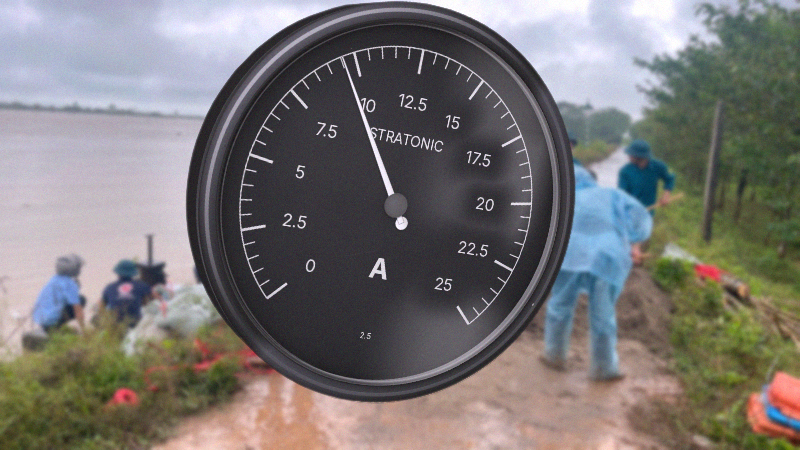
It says {"value": 9.5, "unit": "A"}
